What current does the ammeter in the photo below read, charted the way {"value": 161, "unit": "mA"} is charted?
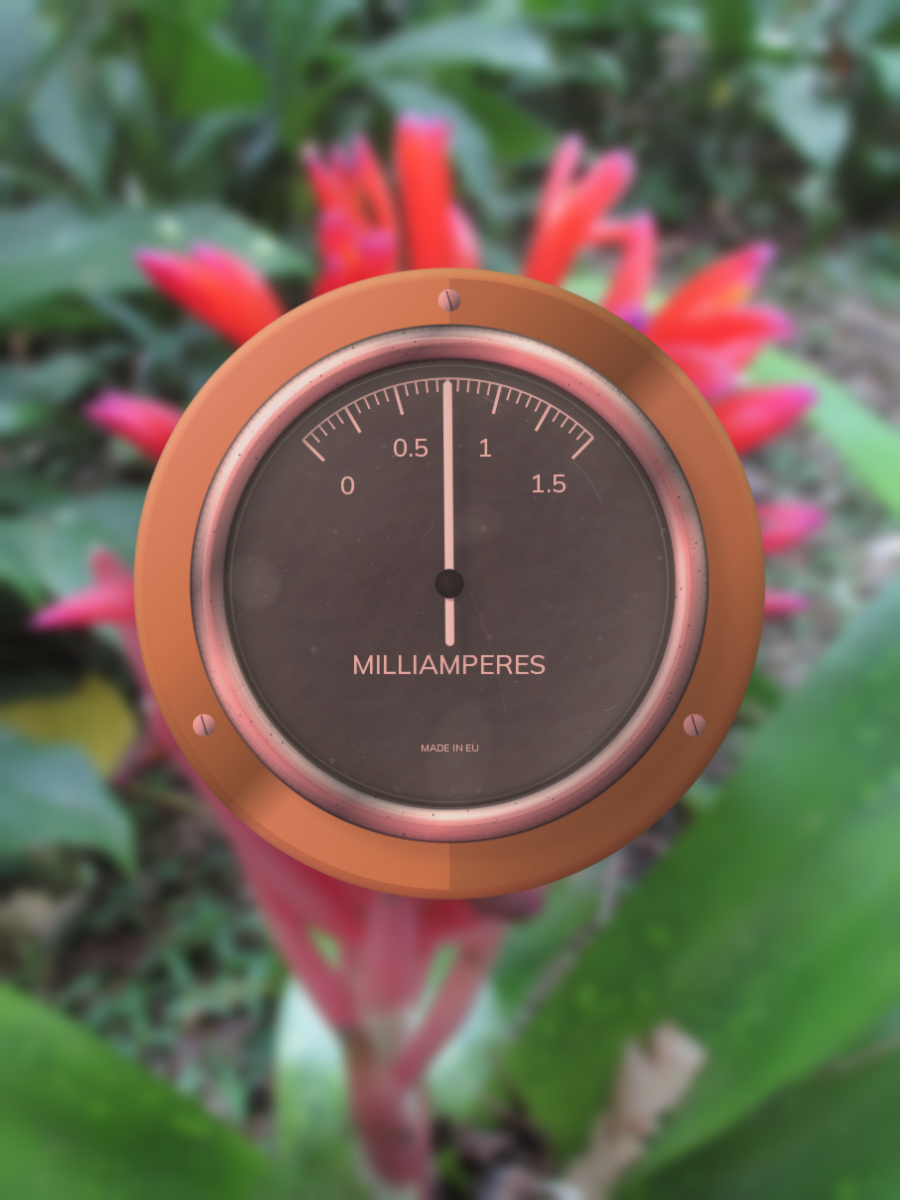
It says {"value": 0.75, "unit": "mA"}
